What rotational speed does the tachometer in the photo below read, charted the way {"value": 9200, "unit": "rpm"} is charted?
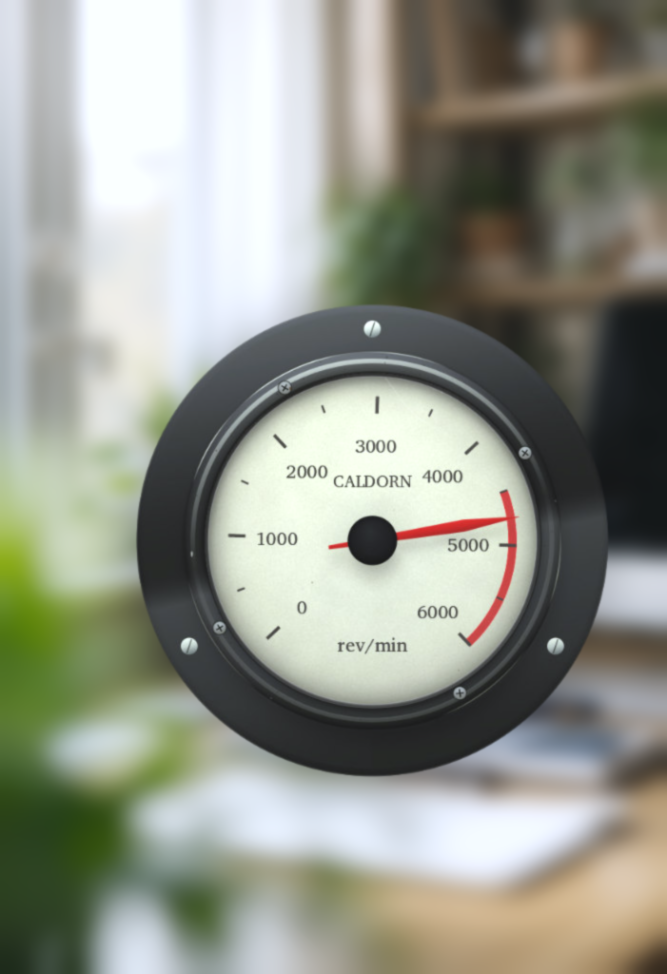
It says {"value": 4750, "unit": "rpm"}
